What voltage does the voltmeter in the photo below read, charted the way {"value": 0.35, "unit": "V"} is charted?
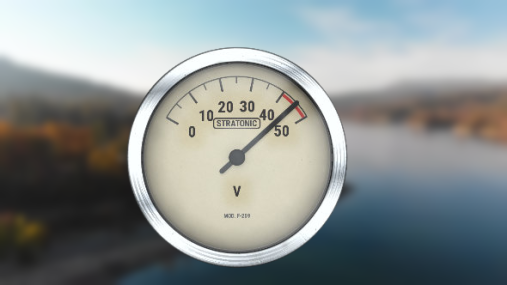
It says {"value": 45, "unit": "V"}
